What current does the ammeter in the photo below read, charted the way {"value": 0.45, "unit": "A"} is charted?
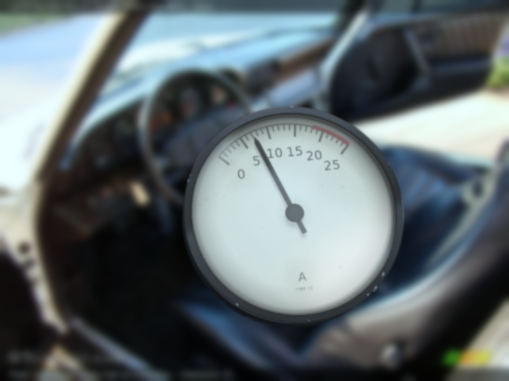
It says {"value": 7, "unit": "A"}
